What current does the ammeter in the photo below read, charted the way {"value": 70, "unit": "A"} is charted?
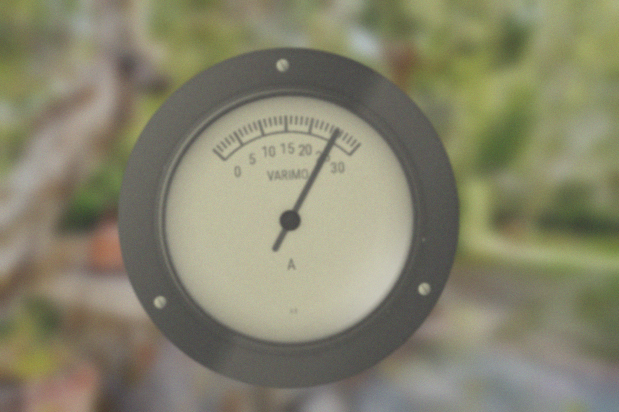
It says {"value": 25, "unit": "A"}
